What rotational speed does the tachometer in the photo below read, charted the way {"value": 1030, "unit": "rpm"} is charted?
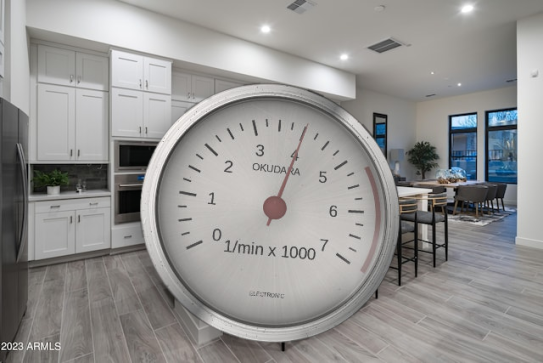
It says {"value": 4000, "unit": "rpm"}
